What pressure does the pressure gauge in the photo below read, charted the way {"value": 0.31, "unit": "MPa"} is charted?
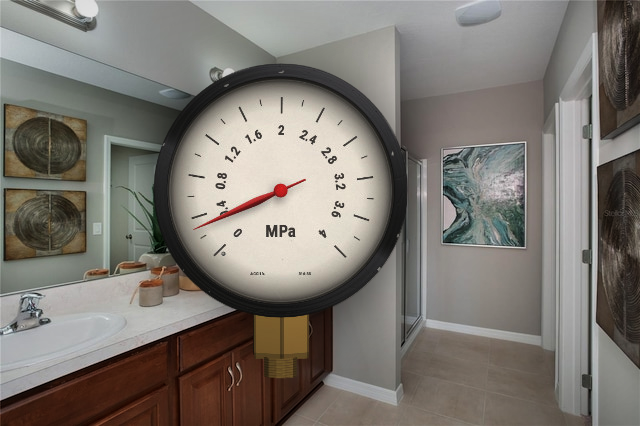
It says {"value": 0.3, "unit": "MPa"}
